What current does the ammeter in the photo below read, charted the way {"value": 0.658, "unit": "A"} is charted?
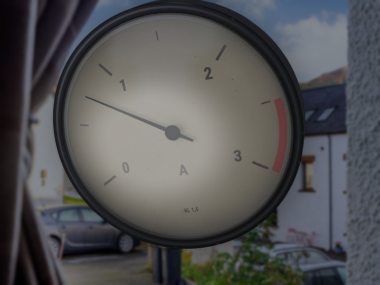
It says {"value": 0.75, "unit": "A"}
